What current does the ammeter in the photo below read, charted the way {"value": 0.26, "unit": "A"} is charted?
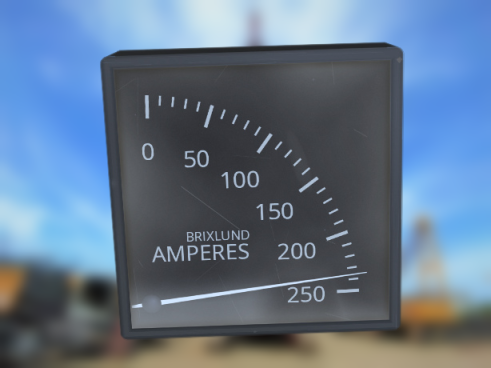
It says {"value": 235, "unit": "A"}
